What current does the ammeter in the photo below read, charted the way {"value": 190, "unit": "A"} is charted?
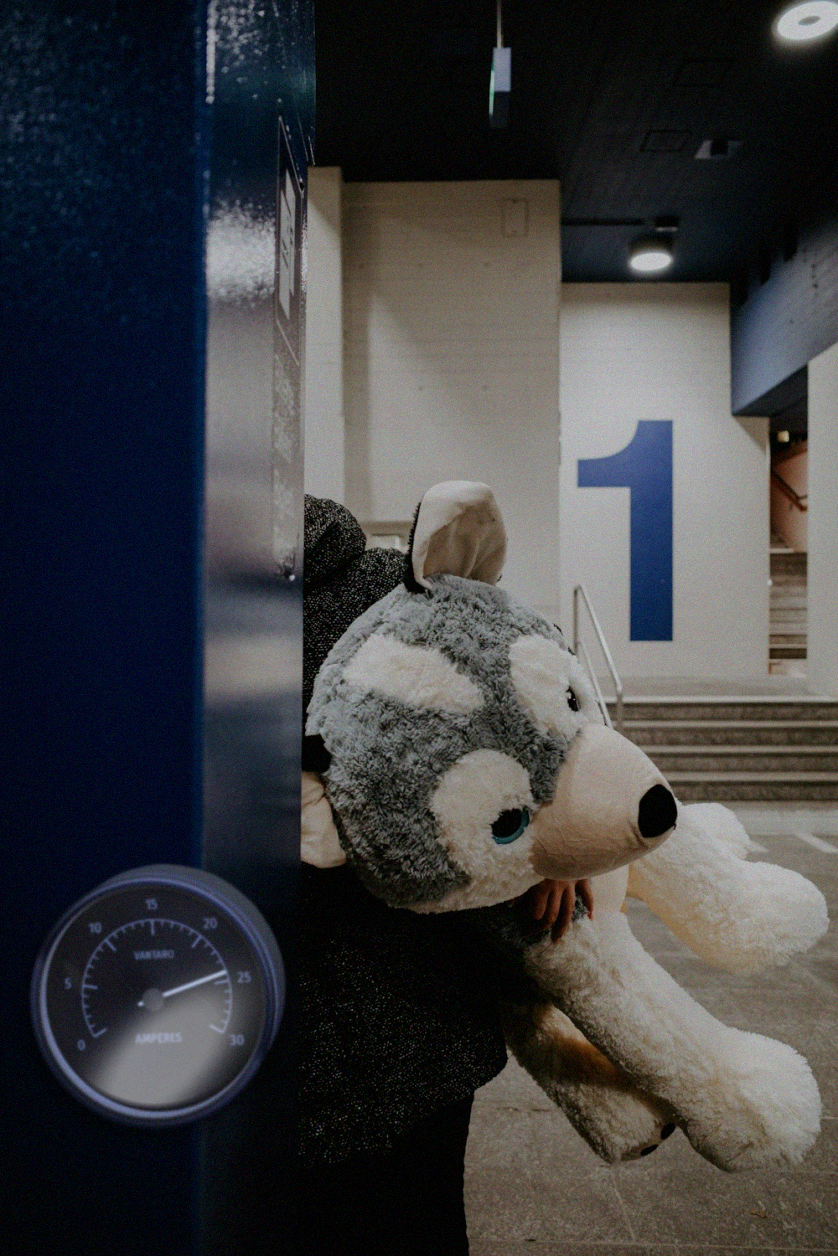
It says {"value": 24, "unit": "A"}
